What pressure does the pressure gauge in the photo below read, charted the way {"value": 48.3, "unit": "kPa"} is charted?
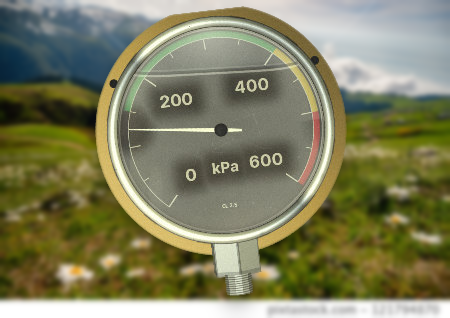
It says {"value": 125, "unit": "kPa"}
